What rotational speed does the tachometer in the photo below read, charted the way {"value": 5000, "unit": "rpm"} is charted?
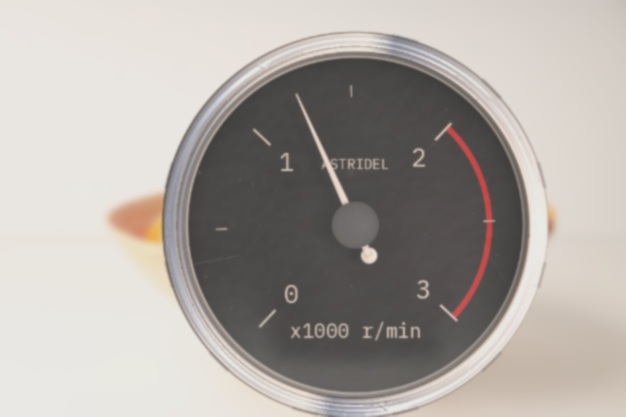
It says {"value": 1250, "unit": "rpm"}
